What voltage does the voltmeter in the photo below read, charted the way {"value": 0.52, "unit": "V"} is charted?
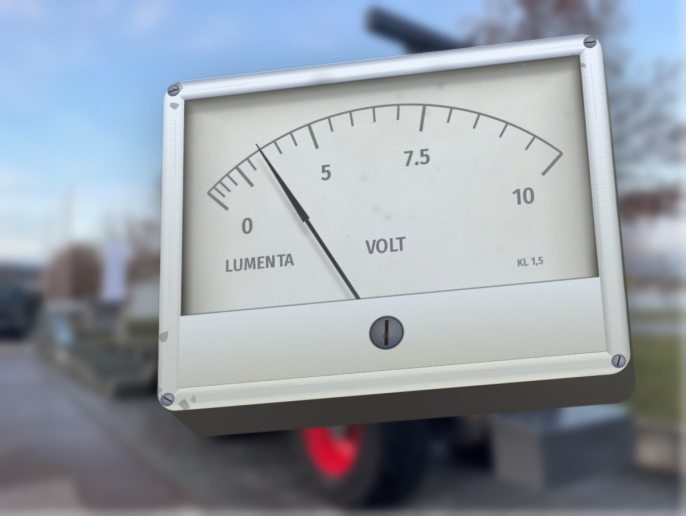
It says {"value": 3.5, "unit": "V"}
